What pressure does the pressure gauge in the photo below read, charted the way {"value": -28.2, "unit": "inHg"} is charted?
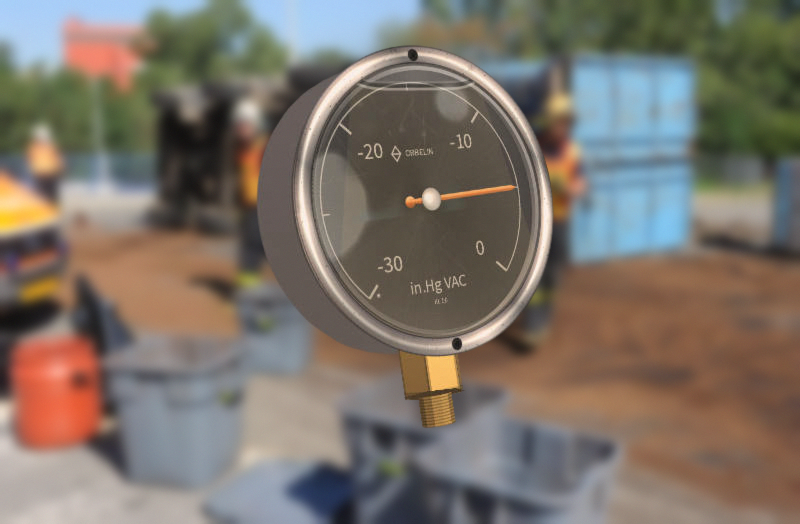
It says {"value": -5, "unit": "inHg"}
